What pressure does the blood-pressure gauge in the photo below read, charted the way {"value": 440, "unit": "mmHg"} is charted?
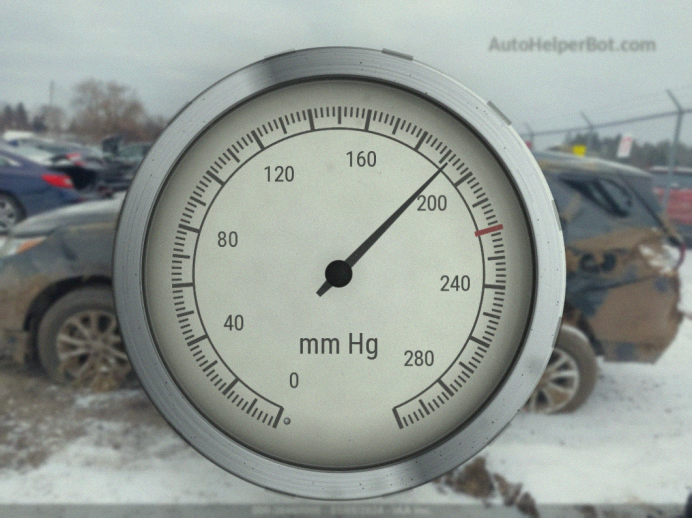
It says {"value": 192, "unit": "mmHg"}
